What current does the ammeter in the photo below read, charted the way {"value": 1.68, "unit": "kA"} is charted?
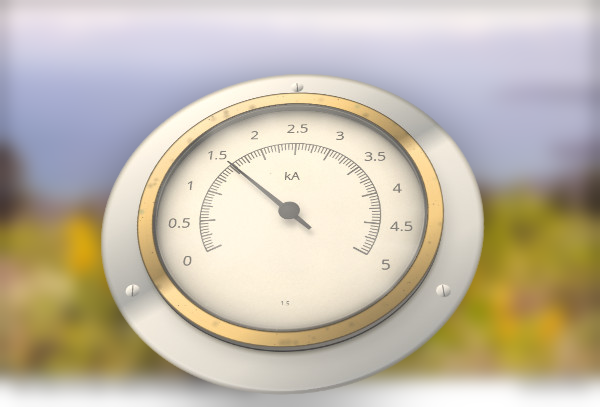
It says {"value": 1.5, "unit": "kA"}
